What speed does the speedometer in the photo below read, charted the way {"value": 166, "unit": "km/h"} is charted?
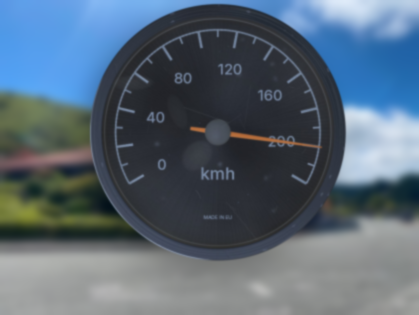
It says {"value": 200, "unit": "km/h"}
